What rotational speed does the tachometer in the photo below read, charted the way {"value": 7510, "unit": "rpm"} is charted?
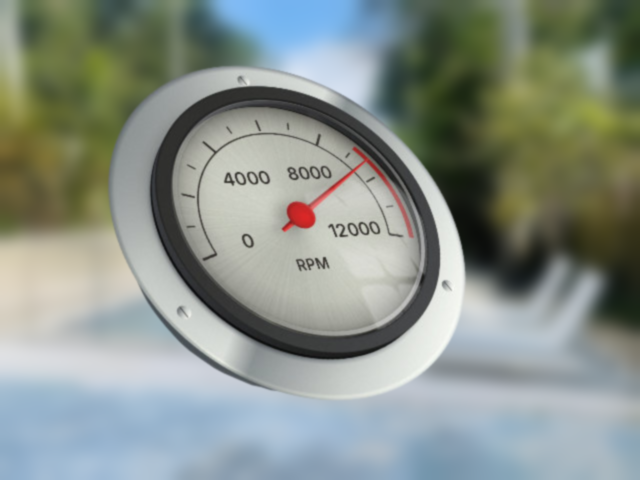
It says {"value": 9500, "unit": "rpm"}
